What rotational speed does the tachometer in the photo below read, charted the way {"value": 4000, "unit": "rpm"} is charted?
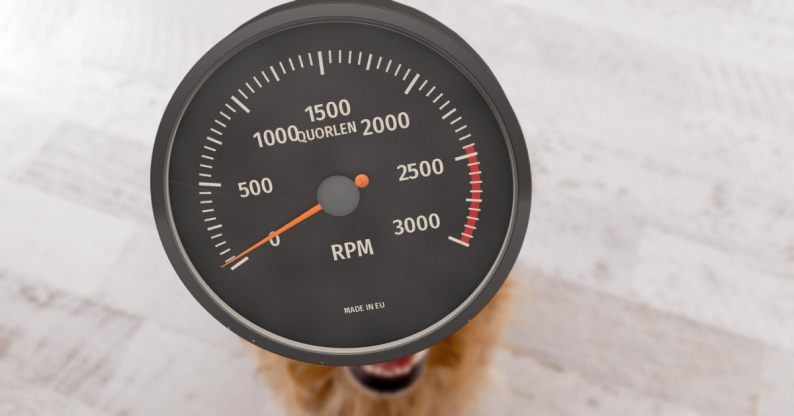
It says {"value": 50, "unit": "rpm"}
